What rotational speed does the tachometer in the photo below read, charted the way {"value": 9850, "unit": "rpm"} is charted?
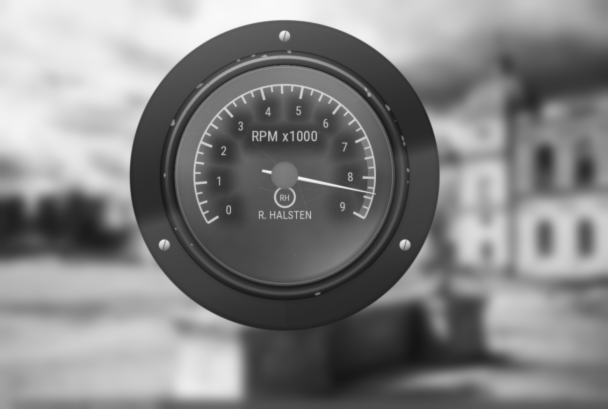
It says {"value": 8375, "unit": "rpm"}
